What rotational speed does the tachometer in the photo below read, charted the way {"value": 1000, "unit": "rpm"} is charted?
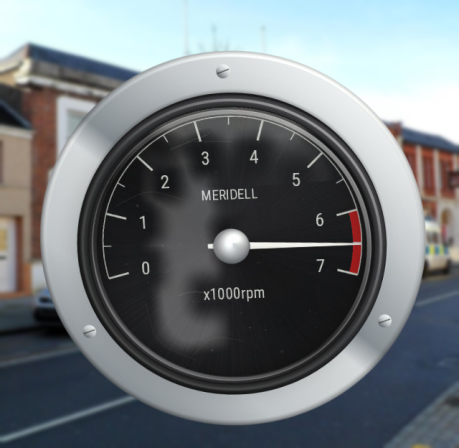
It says {"value": 6500, "unit": "rpm"}
